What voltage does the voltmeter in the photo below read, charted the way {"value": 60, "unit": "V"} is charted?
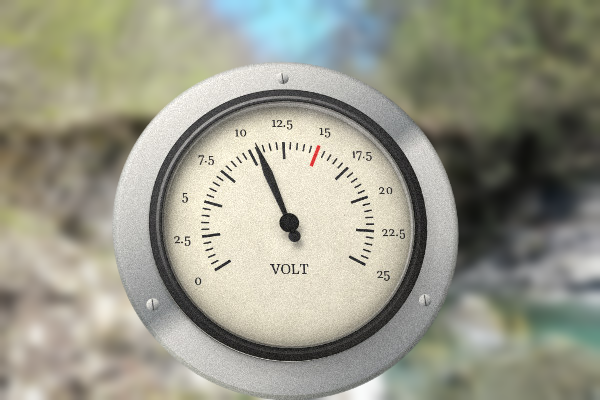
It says {"value": 10.5, "unit": "V"}
